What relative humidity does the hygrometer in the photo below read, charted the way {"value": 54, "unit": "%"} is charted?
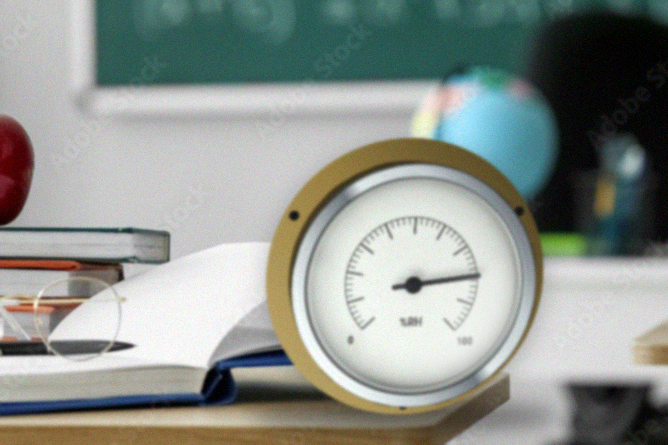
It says {"value": 80, "unit": "%"}
